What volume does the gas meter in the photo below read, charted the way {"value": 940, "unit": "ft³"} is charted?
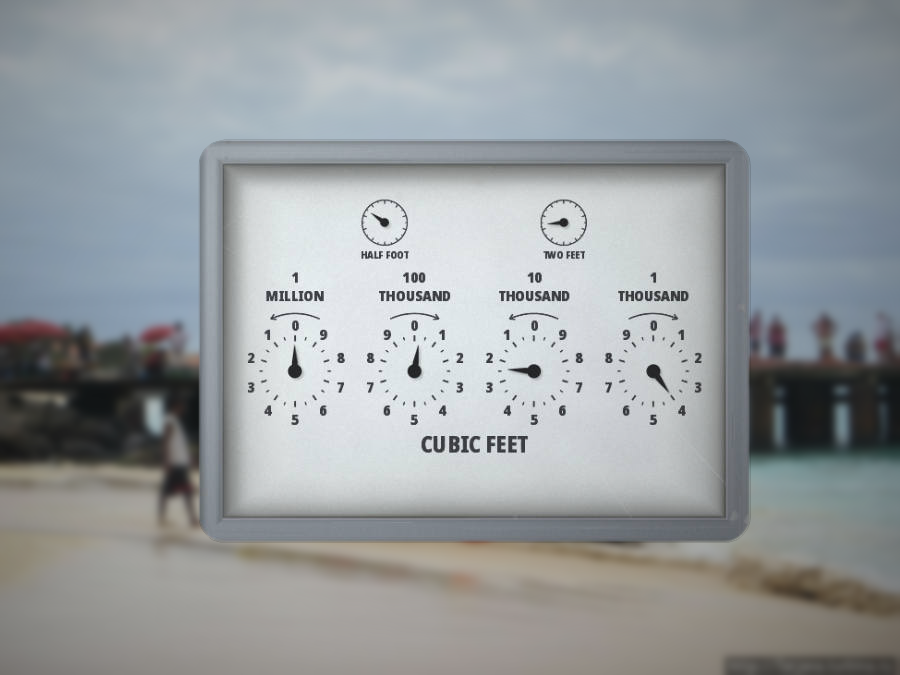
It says {"value": 2400, "unit": "ft³"}
